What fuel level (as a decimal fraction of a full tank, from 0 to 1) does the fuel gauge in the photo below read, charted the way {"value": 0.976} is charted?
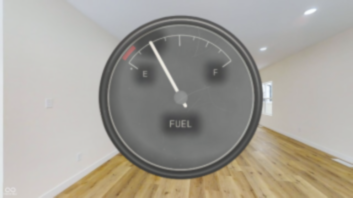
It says {"value": 0.25}
